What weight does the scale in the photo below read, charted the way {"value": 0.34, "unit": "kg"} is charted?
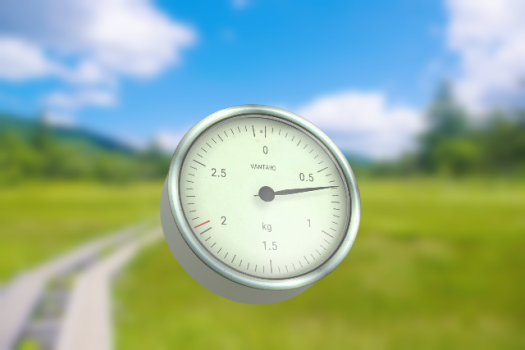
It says {"value": 0.65, "unit": "kg"}
